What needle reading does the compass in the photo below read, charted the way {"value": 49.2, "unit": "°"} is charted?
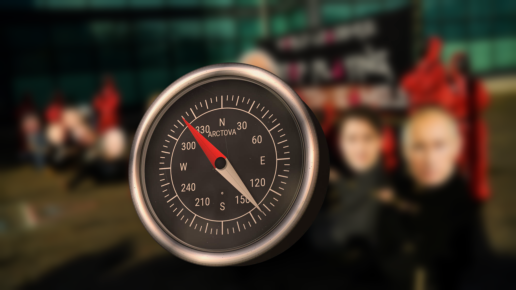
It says {"value": 320, "unit": "°"}
